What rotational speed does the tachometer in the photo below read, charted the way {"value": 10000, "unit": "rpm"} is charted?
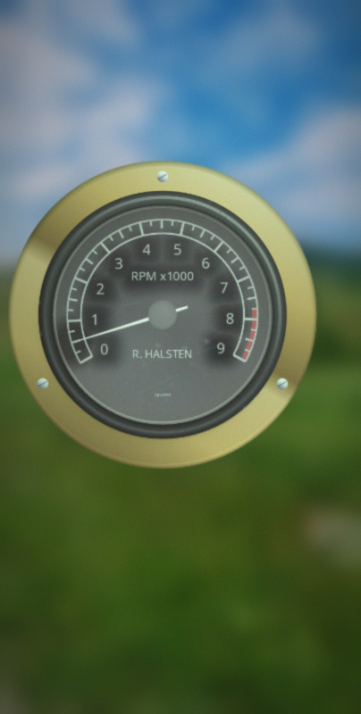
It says {"value": 500, "unit": "rpm"}
